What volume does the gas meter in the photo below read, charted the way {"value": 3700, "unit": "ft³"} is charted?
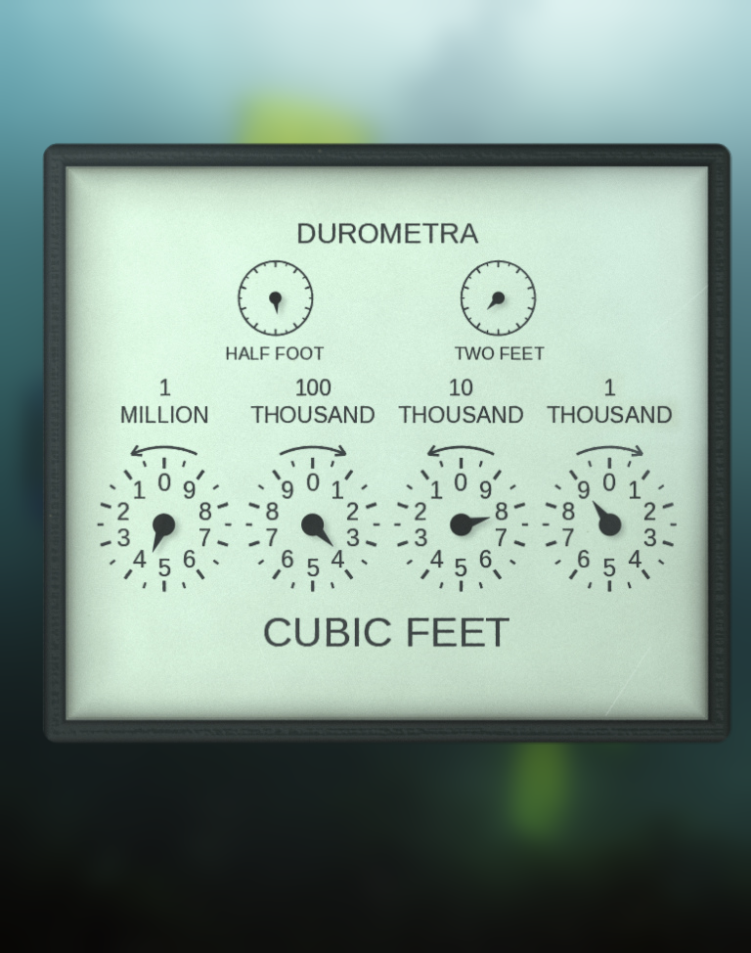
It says {"value": 437900, "unit": "ft³"}
